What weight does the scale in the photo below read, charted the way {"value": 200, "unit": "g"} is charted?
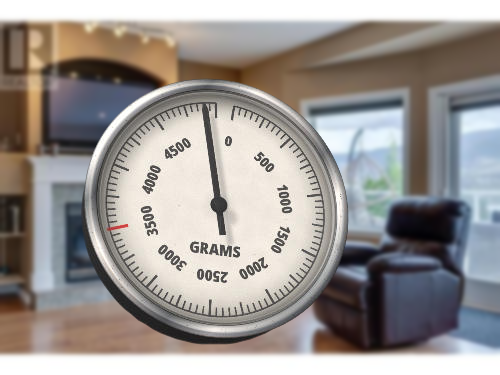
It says {"value": 4900, "unit": "g"}
